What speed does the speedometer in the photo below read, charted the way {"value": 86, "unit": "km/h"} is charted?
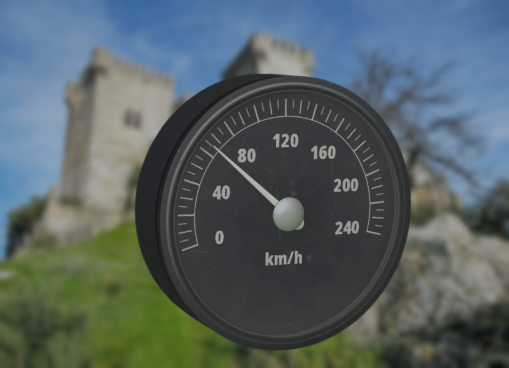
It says {"value": 65, "unit": "km/h"}
